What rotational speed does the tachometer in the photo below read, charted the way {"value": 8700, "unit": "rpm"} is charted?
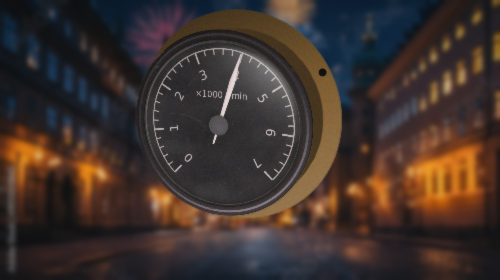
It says {"value": 4000, "unit": "rpm"}
